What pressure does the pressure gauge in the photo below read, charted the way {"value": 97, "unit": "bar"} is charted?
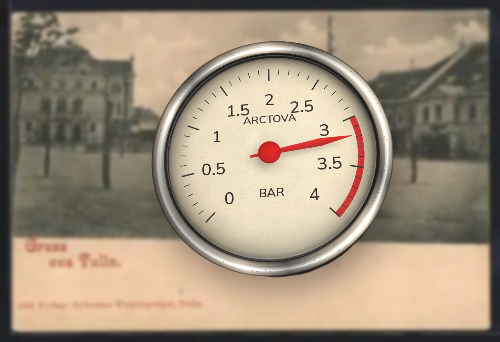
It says {"value": 3.2, "unit": "bar"}
